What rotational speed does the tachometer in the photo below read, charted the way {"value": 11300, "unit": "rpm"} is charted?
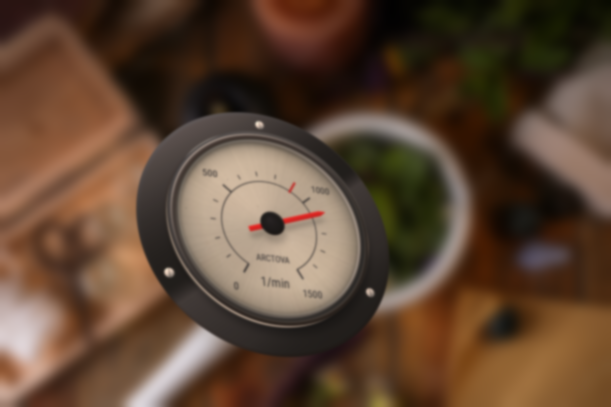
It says {"value": 1100, "unit": "rpm"}
